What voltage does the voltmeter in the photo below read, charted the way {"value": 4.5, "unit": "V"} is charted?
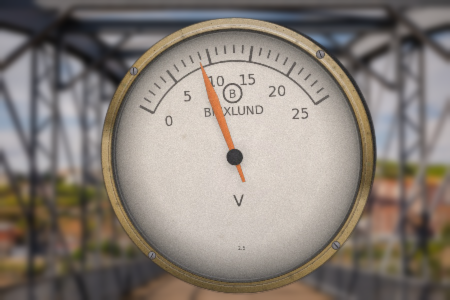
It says {"value": 9, "unit": "V"}
